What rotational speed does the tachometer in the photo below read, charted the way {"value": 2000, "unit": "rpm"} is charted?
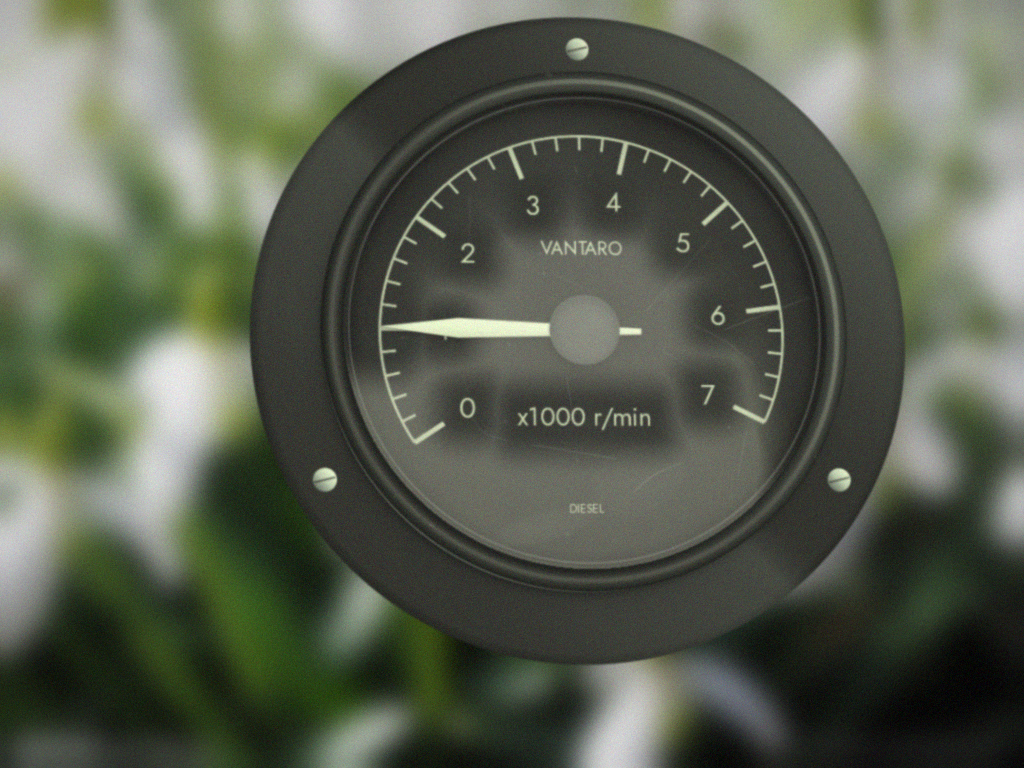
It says {"value": 1000, "unit": "rpm"}
